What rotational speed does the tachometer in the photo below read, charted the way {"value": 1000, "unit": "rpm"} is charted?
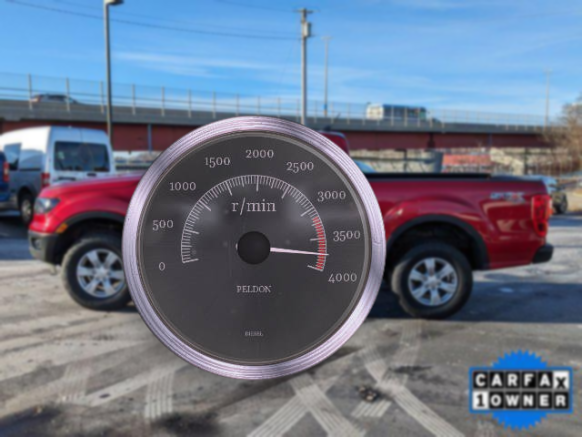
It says {"value": 3750, "unit": "rpm"}
